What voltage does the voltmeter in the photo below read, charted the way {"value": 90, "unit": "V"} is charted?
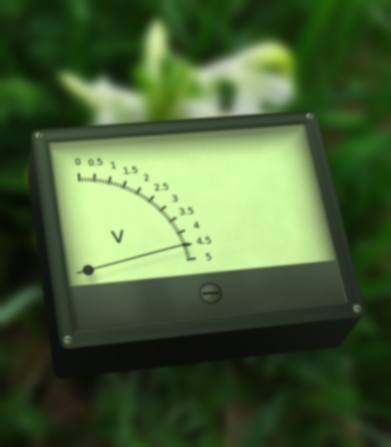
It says {"value": 4.5, "unit": "V"}
